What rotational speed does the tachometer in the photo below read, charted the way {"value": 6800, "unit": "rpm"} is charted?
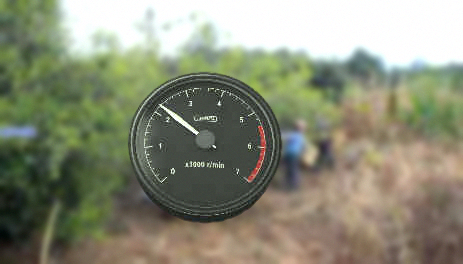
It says {"value": 2200, "unit": "rpm"}
